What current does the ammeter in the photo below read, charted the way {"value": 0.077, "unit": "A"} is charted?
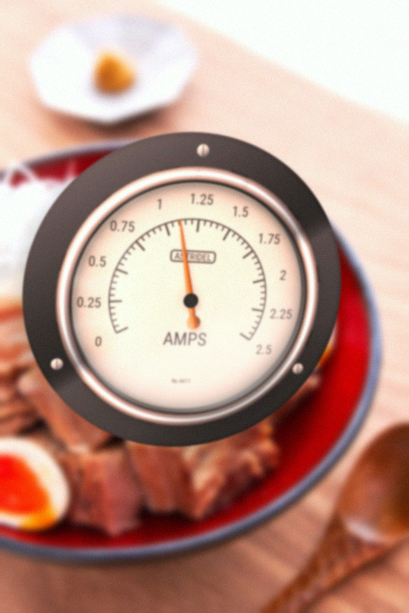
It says {"value": 1.1, "unit": "A"}
